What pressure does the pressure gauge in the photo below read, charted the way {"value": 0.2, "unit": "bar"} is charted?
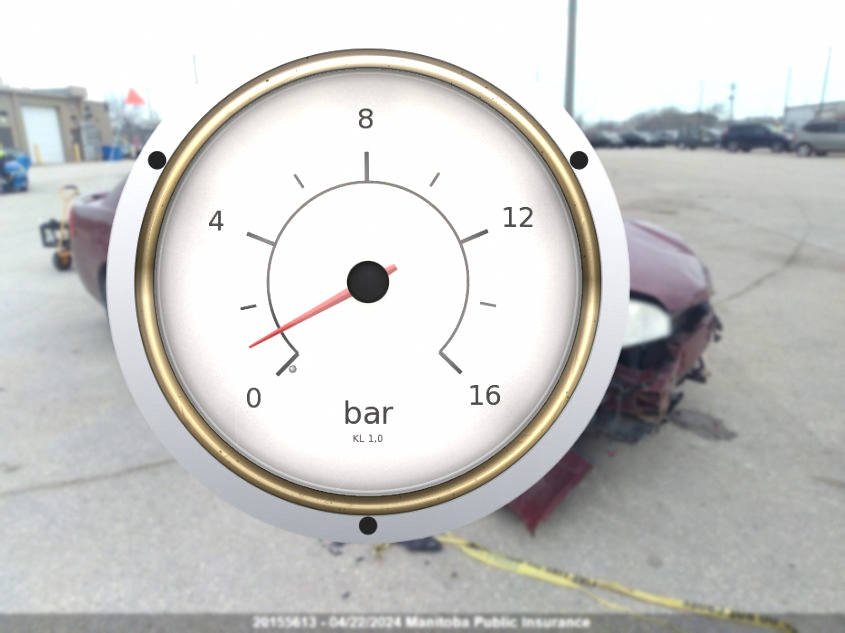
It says {"value": 1, "unit": "bar"}
